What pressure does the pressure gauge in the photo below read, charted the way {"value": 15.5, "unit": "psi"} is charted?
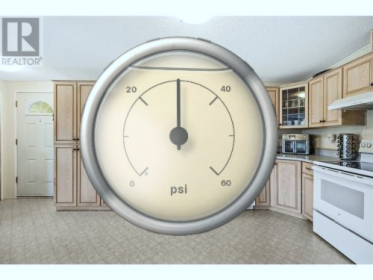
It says {"value": 30, "unit": "psi"}
